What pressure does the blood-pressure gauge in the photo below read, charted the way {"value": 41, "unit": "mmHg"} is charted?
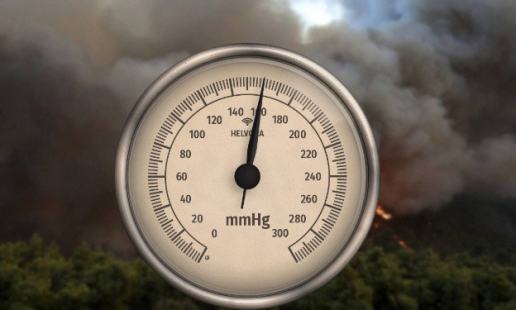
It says {"value": 160, "unit": "mmHg"}
